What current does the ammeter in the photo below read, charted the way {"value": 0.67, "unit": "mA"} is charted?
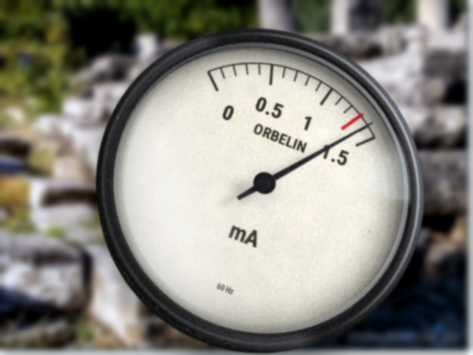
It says {"value": 1.4, "unit": "mA"}
